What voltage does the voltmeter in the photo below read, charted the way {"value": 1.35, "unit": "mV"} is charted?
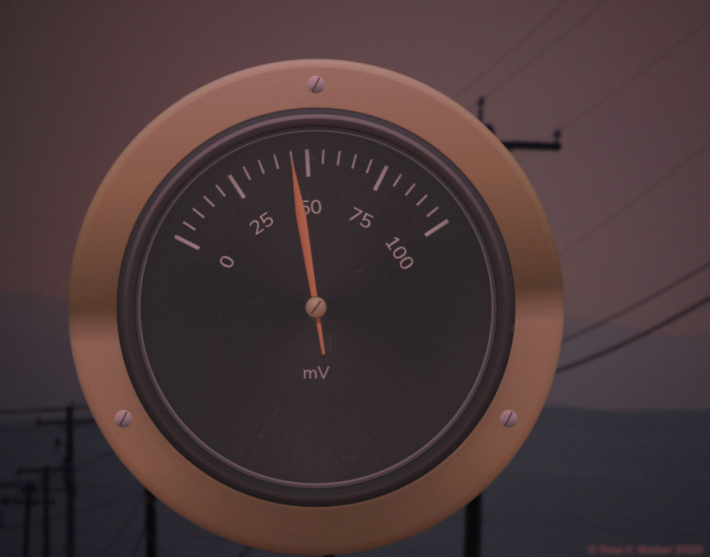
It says {"value": 45, "unit": "mV"}
